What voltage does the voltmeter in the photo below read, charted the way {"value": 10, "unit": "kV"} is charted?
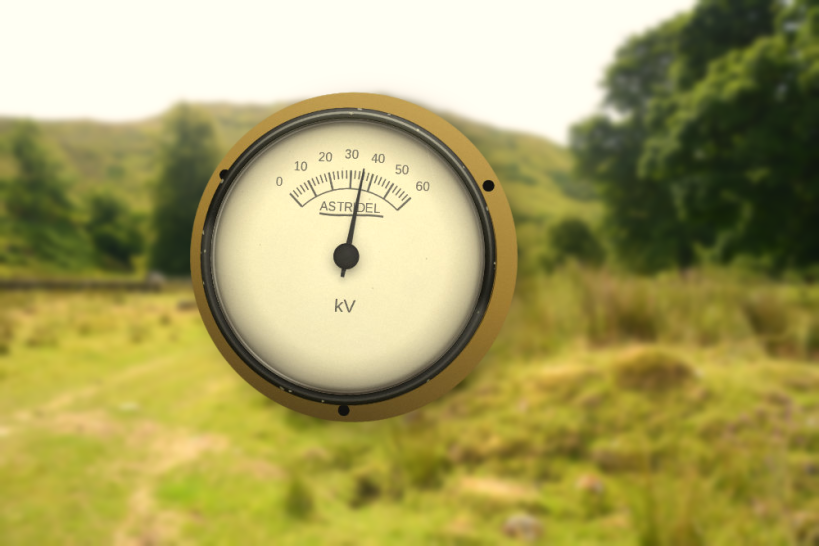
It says {"value": 36, "unit": "kV"}
